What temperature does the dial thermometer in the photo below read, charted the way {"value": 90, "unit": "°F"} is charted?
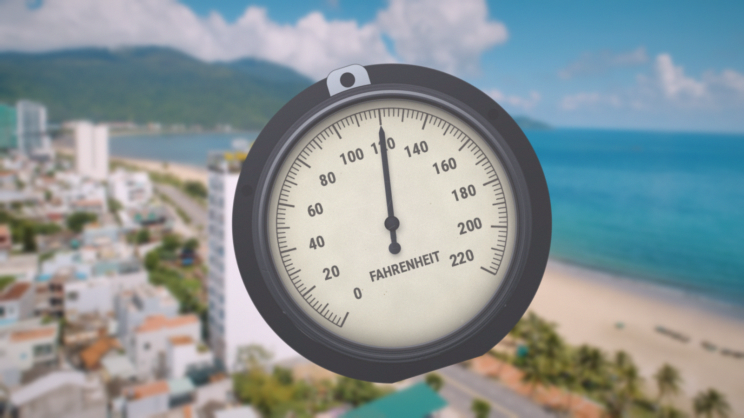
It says {"value": 120, "unit": "°F"}
